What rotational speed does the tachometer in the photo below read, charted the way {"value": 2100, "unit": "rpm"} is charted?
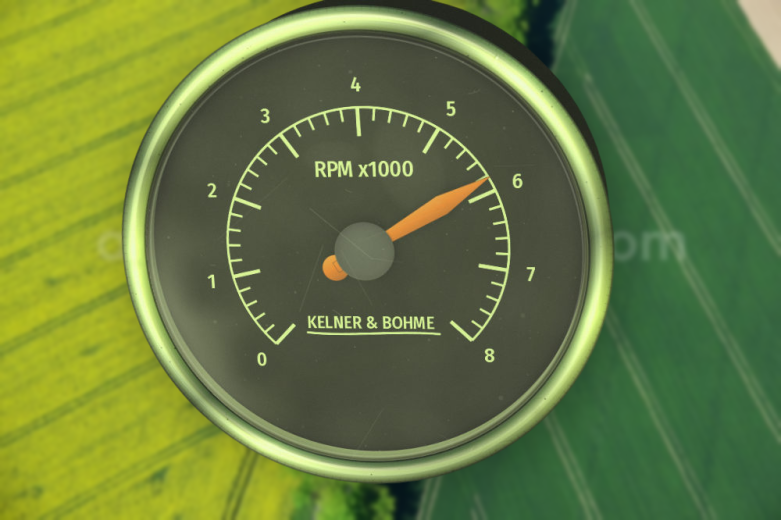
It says {"value": 5800, "unit": "rpm"}
